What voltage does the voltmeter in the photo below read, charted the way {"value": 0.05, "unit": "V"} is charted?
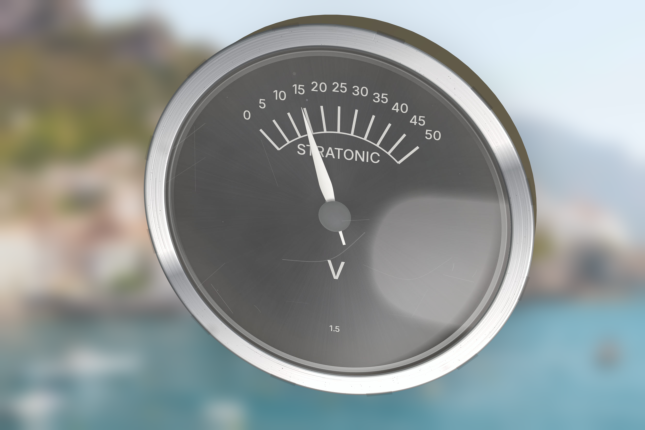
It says {"value": 15, "unit": "V"}
